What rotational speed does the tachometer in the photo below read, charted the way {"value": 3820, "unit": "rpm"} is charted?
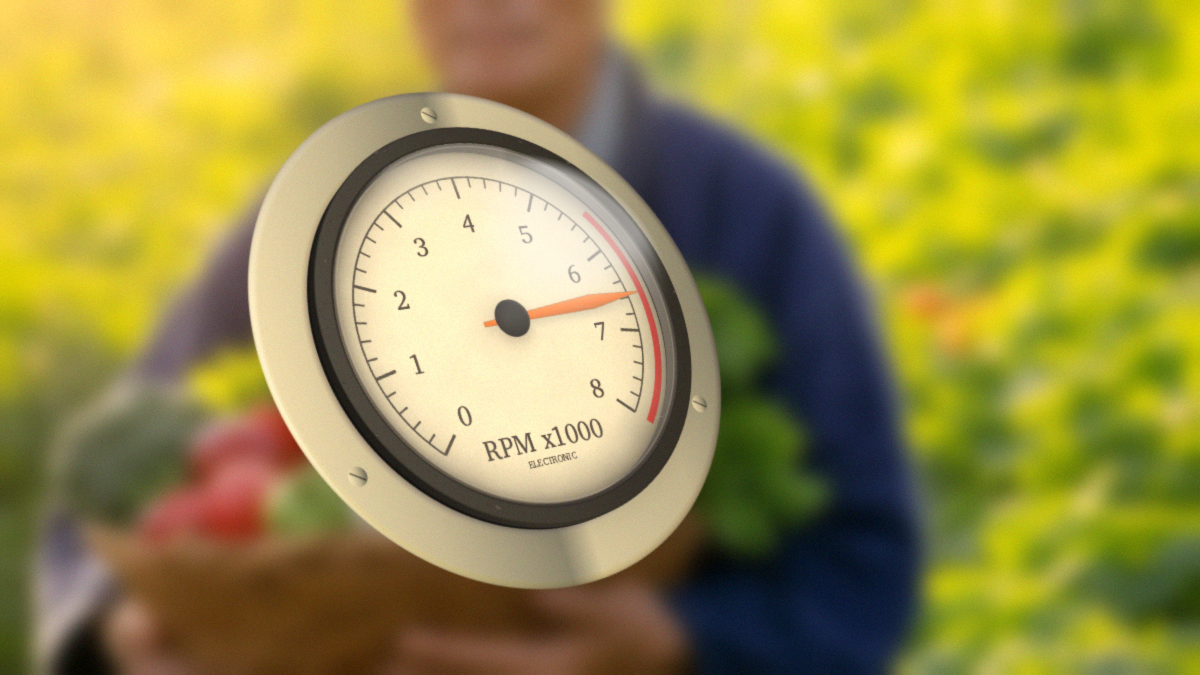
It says {"value": 6600, "unit": "rpm"}
